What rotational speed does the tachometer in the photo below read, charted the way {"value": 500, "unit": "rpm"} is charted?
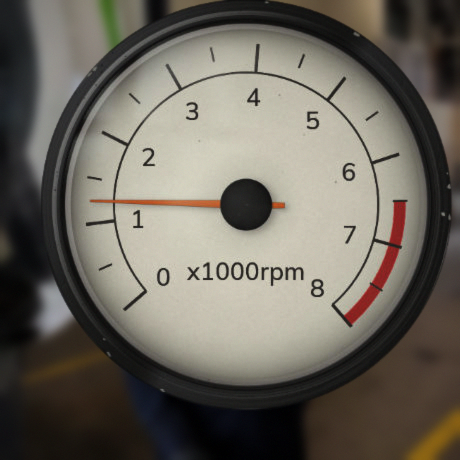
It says {"value": 1250, "unit": "rpm"}
